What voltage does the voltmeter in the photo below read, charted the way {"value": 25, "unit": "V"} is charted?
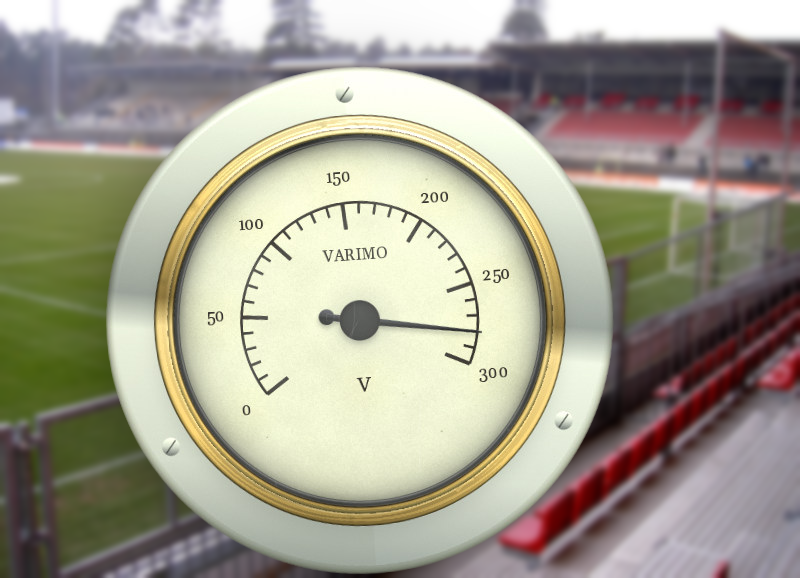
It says {"value": 280, "unit": "V"}
